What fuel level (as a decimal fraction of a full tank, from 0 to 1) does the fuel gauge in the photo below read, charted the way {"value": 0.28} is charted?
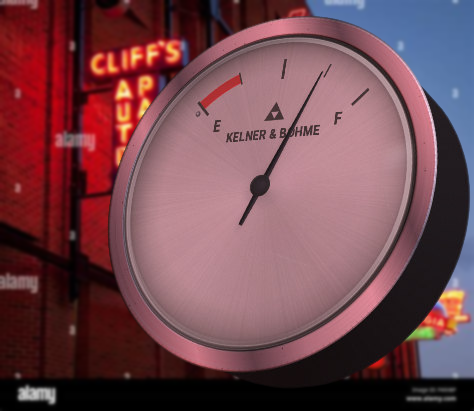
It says {"value": 0.75}
